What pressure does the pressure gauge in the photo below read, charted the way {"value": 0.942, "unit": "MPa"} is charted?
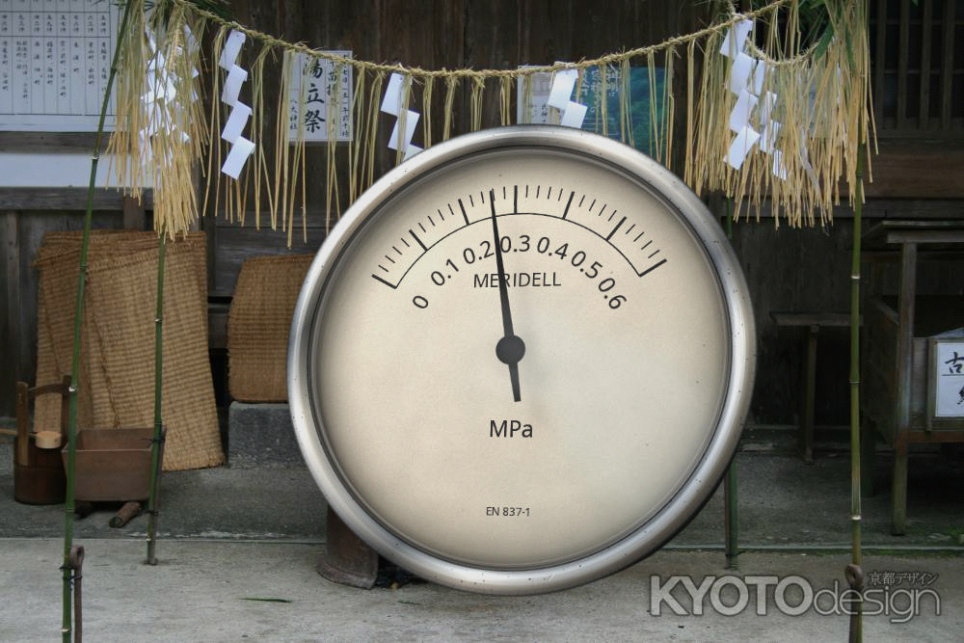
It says {"value": 0.26, "unit": "MPa"}
